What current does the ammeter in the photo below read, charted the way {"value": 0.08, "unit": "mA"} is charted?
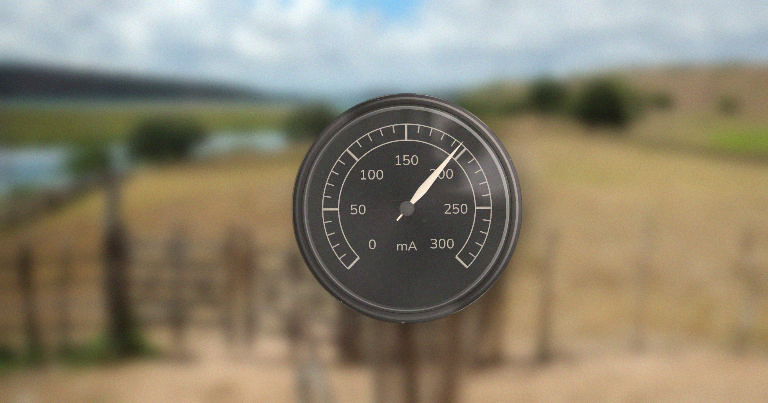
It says {"value": 195, "unit": "mA"}
